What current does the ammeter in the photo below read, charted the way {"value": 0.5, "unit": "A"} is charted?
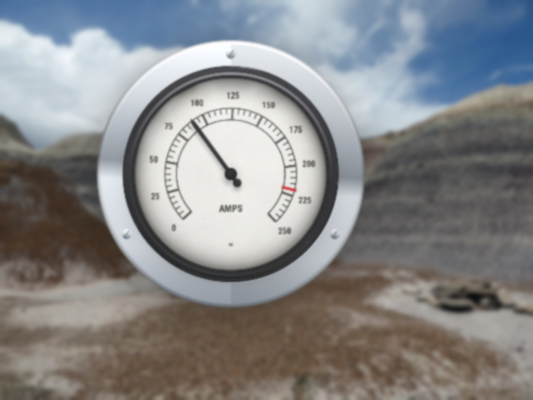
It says {"value": 90, "unit": "A"}
